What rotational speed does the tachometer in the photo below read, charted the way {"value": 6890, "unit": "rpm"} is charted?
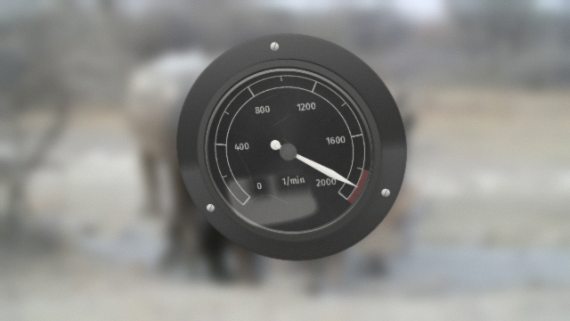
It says {"value": 1900, "unit": "rpm"}
